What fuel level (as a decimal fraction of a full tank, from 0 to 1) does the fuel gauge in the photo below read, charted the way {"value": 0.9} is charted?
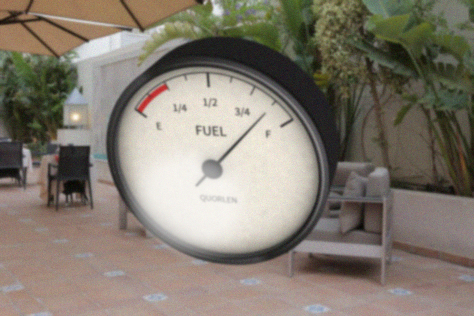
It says {"value": 0.875}
